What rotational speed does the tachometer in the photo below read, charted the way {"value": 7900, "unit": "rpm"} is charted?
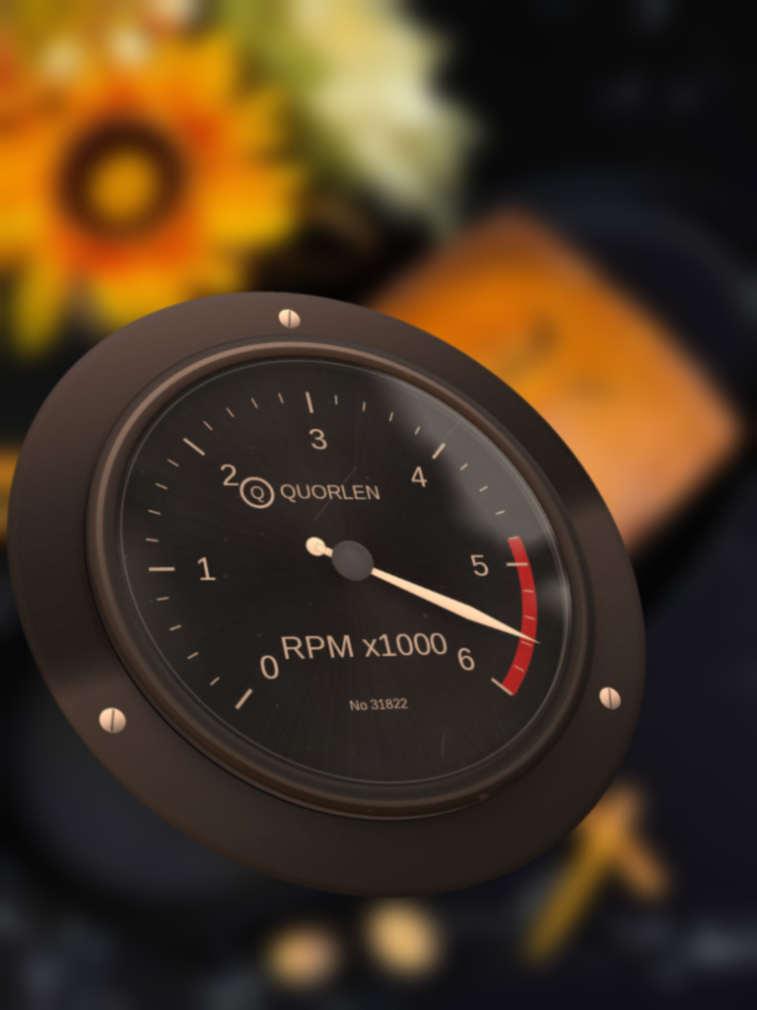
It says {"value": 5600, "unit": "rpm"}
